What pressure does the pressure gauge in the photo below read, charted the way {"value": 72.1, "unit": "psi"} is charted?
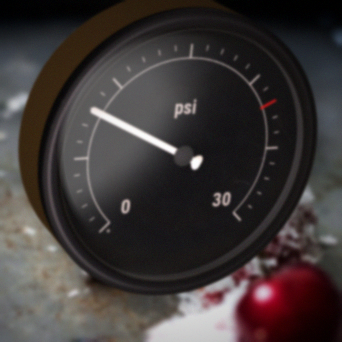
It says {"value": 8, "unit": "psi"}
